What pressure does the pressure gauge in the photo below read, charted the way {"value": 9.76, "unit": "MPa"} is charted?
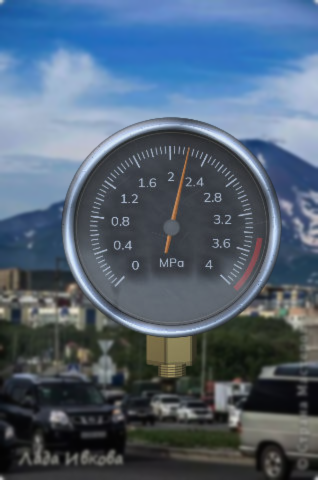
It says {"value": 2.2, "unit": "MPa"}
